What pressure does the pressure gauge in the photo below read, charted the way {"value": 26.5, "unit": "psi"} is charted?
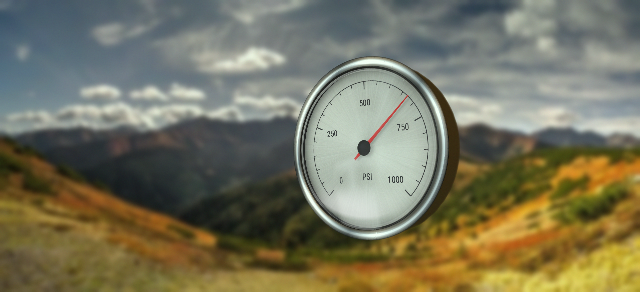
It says {"value": 675, "unit": "psi"}
